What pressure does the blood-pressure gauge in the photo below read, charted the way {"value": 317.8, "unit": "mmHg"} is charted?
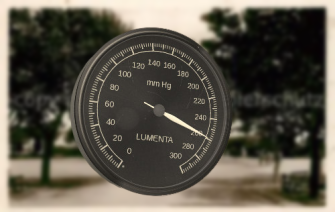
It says {"value": 260, "unit": "mmHg"}
